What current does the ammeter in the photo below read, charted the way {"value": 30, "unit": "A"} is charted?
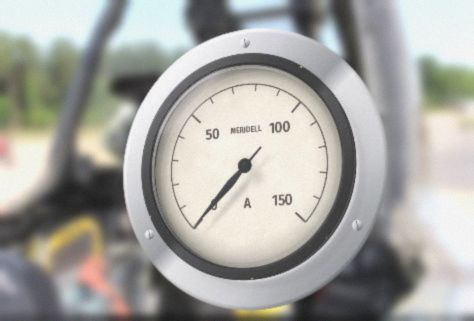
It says {"value": 0, "unit": "A"}
